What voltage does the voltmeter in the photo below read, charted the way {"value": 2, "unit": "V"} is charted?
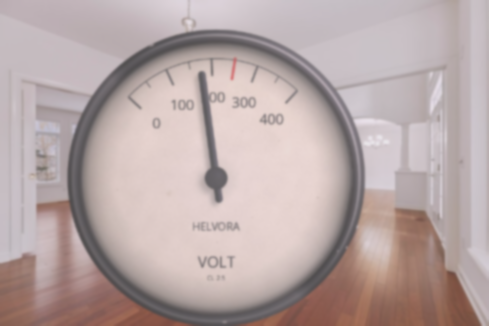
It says {"value": 175, "unit": "V"}
